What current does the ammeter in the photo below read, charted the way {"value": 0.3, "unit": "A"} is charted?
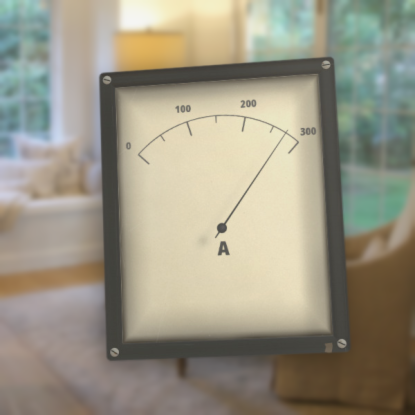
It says {"value": 275, "unit": "A"}
